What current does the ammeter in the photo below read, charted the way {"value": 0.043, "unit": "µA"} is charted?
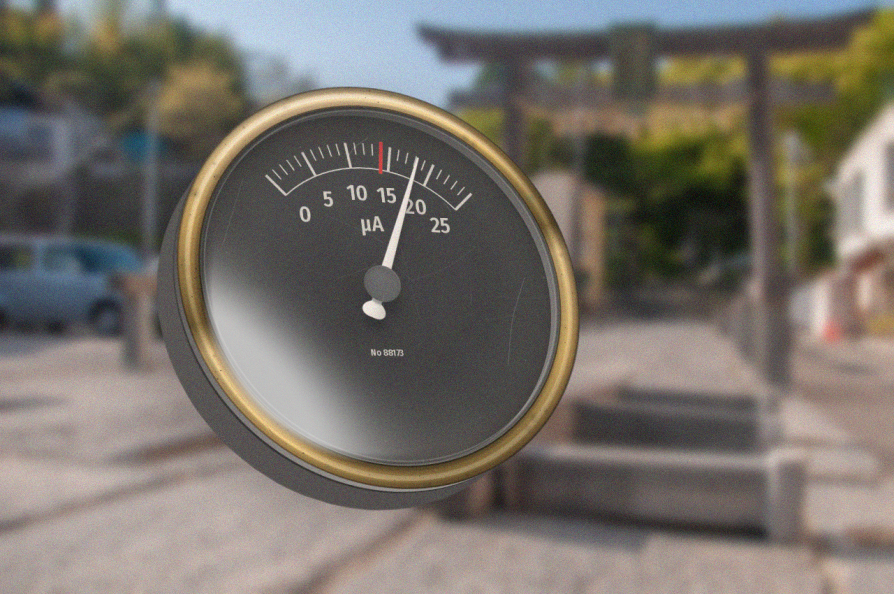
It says {"value": 18, "unit": "µA"}
